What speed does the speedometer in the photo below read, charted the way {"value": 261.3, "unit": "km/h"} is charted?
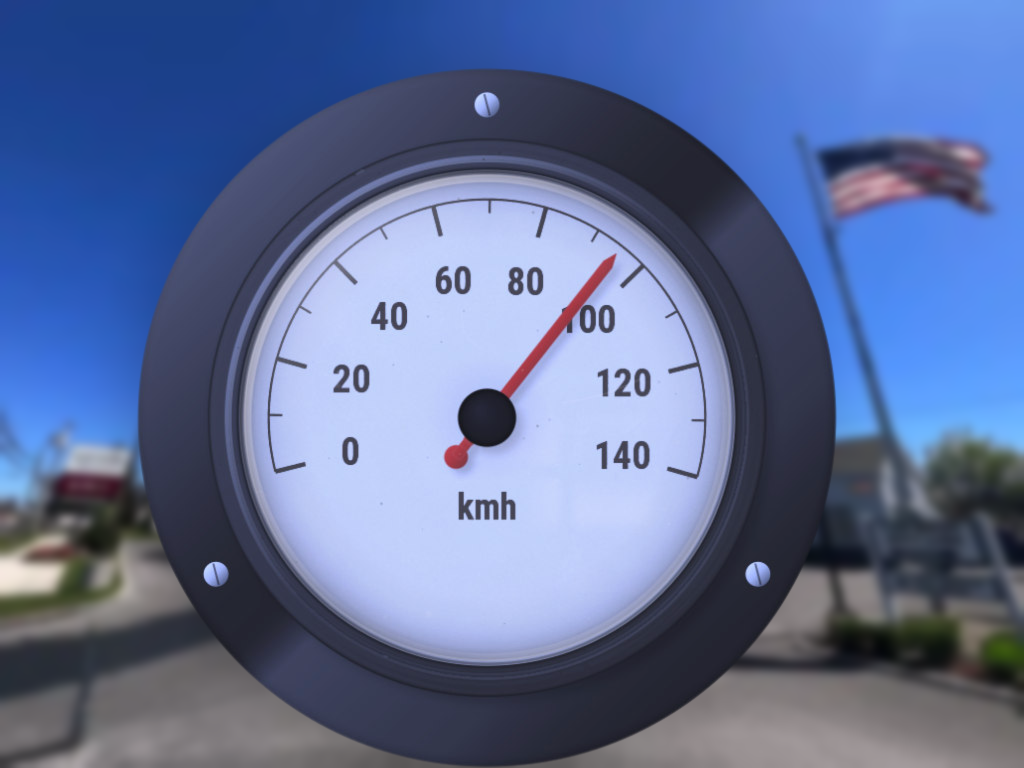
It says {"value": 95, "unit": "km/h"}
